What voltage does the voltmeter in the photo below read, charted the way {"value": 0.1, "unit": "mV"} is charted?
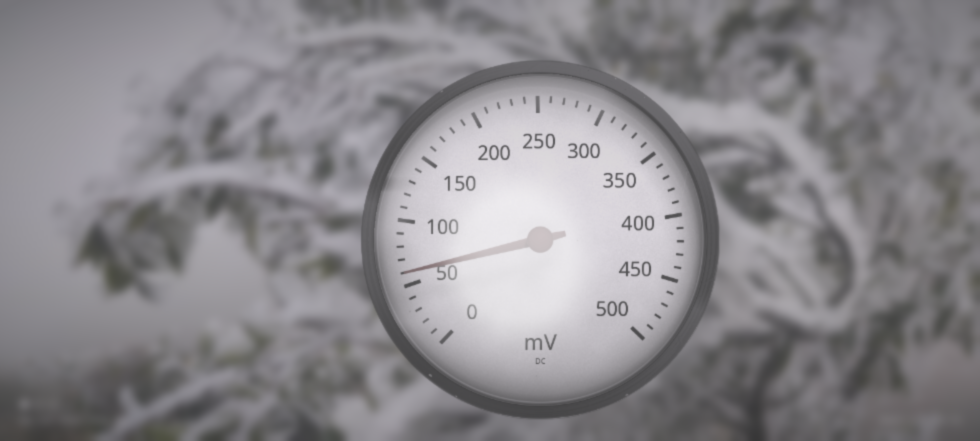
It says {"value": 60, "unit": "mV"}
